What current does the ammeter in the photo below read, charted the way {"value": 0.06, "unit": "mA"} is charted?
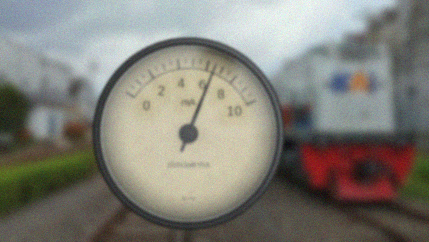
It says {"value": 6.5, "unit": "mA"}
